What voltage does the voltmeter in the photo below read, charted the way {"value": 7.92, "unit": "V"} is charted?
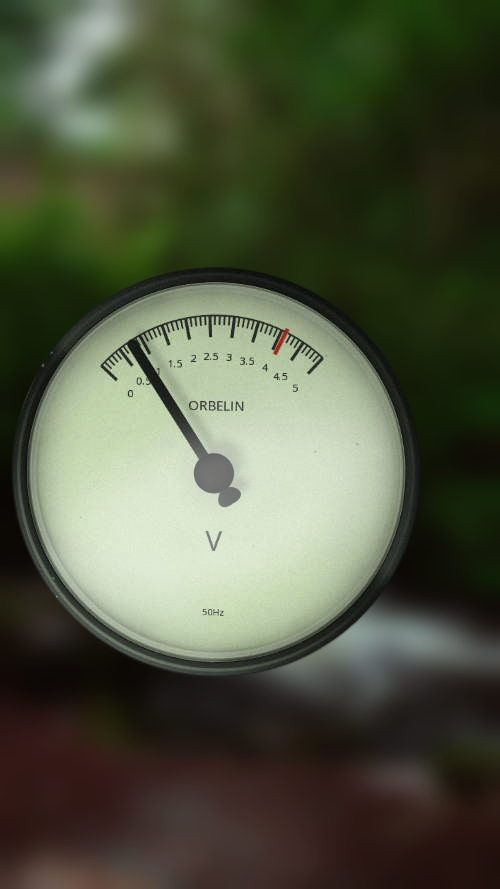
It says {"value": 0.8, "unit": "V"}
